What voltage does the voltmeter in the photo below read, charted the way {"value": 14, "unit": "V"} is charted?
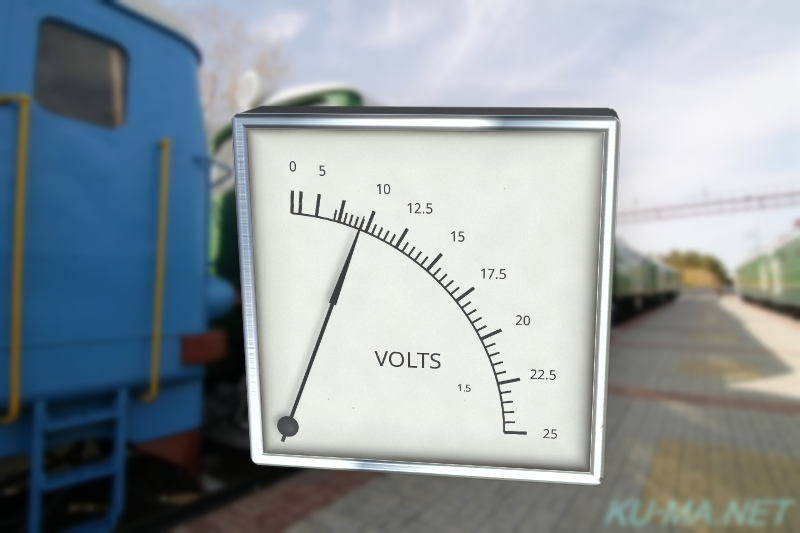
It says {"value": 9.5, "unit": "V"}
